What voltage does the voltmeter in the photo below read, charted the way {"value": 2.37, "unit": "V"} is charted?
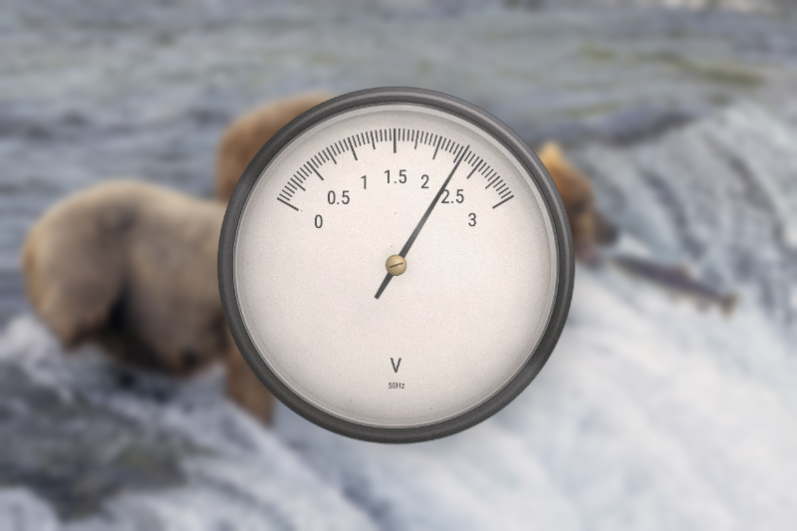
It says {"value": 2.3, "unit": "V"}
